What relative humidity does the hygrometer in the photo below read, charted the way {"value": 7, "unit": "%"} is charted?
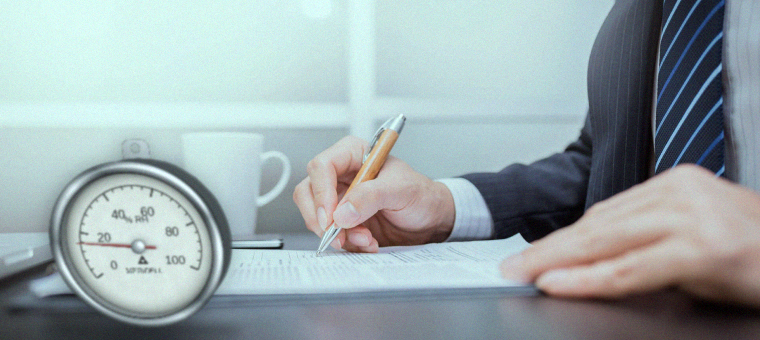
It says {"value": 16, "unit": "%"}
